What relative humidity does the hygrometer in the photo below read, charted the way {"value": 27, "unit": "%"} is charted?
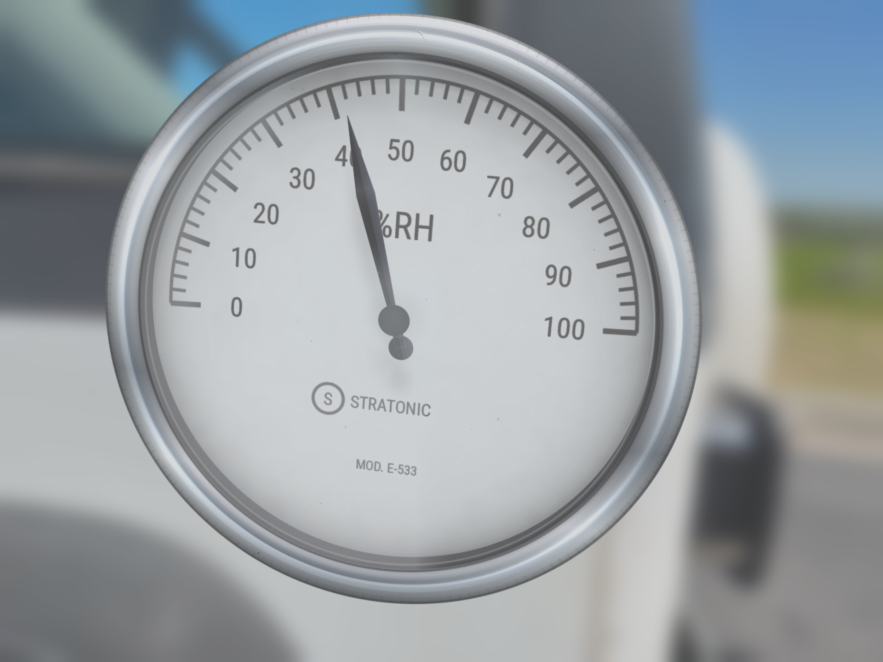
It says {"value": 42, "unit": "%"}
